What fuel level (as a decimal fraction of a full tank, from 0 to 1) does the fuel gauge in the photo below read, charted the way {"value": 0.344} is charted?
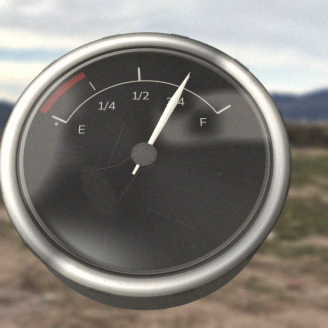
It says {"value": 0.75}
